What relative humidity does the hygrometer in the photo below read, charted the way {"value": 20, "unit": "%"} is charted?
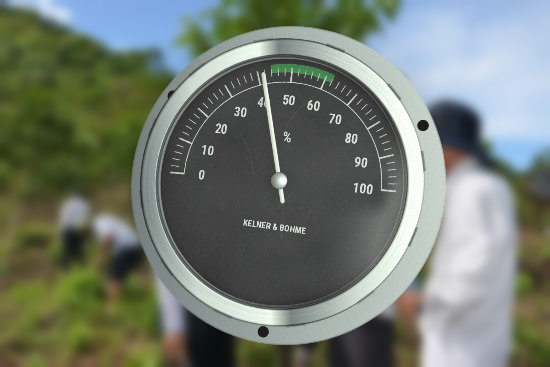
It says {"value": 42, "unit": "%"}
